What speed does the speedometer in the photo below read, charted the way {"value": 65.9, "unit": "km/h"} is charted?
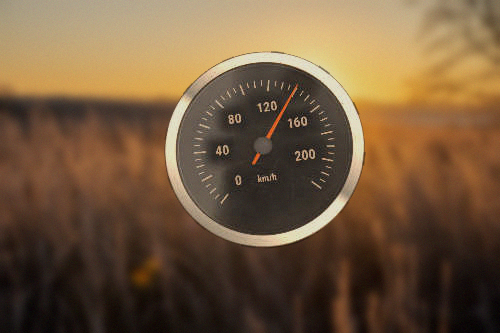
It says {"value": 140, "unit": "km/h"}
